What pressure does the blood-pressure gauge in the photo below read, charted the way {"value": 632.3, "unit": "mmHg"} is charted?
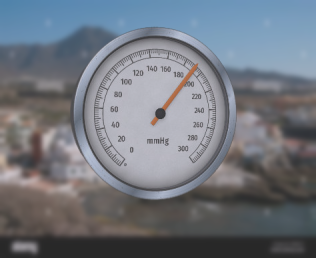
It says {"value": 190, "unit": "mmHg"}
